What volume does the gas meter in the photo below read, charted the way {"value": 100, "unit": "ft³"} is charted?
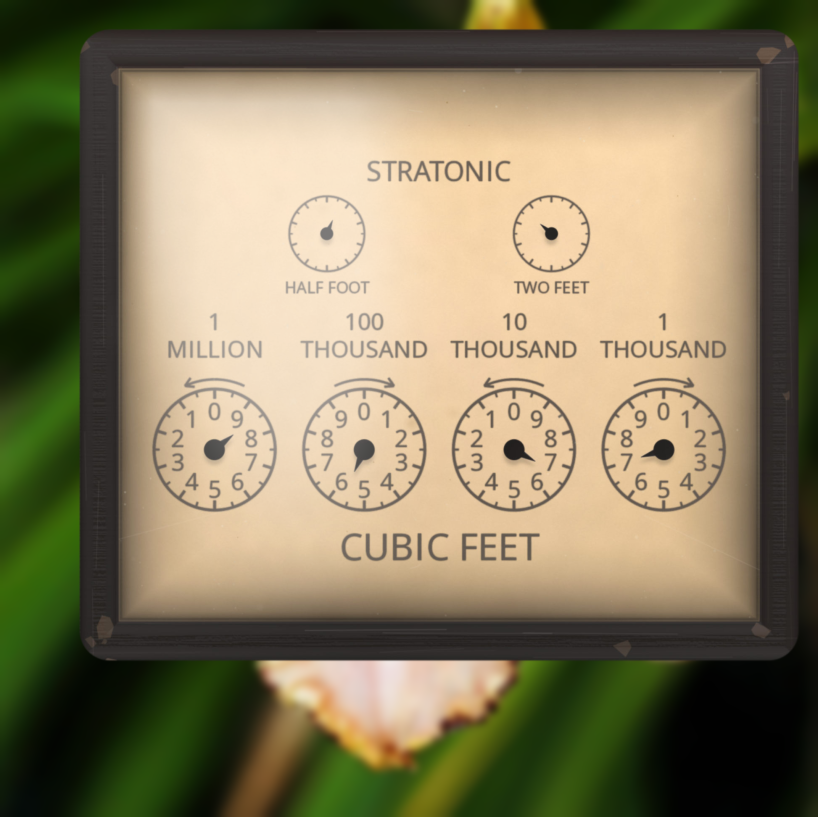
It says {"value": 856700, "unit": "ft³"}
